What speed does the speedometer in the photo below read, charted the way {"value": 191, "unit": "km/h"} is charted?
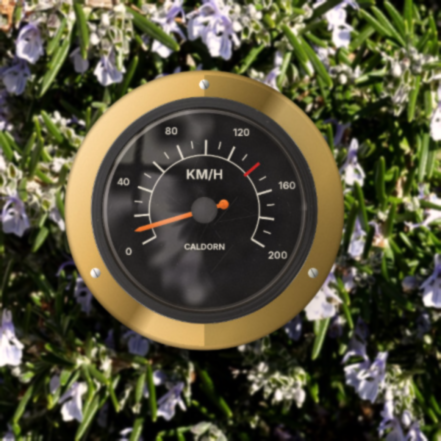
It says {"value": 10, "unit": "km/h"}
